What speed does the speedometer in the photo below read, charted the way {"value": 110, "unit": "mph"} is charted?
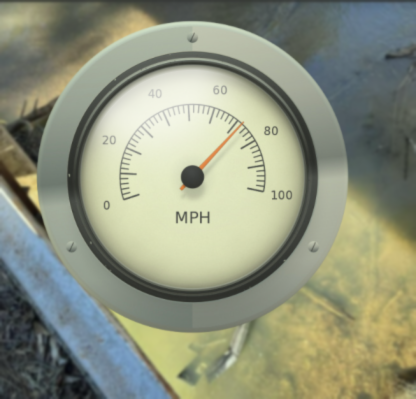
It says {"value": 72, "unit": "mph"}
